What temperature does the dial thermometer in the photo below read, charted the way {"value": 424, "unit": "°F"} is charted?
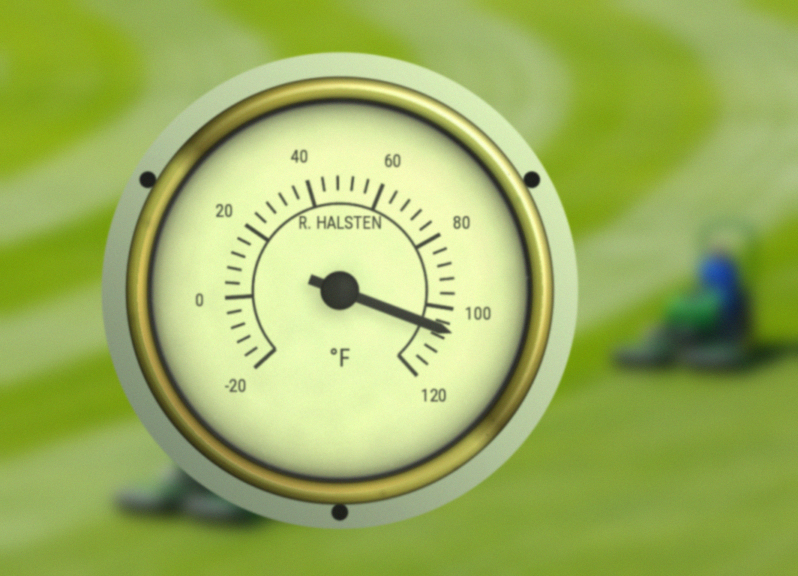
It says {"value": 106, "unit": "°F"}
